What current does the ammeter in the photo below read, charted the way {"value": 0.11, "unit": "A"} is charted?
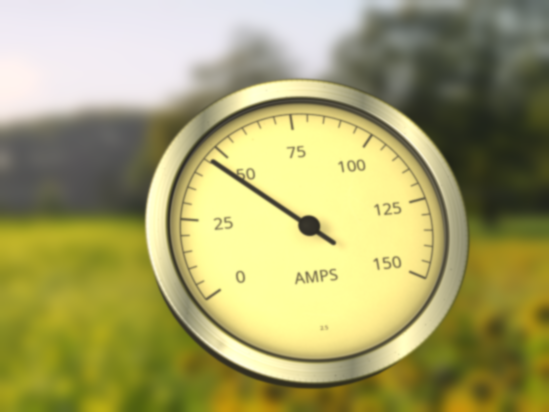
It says {"value": 45, "unit": "A"}
